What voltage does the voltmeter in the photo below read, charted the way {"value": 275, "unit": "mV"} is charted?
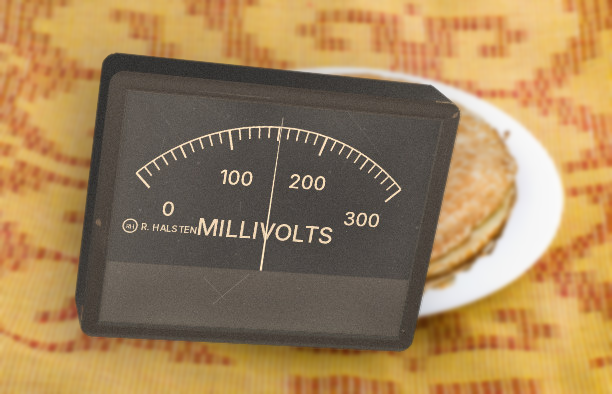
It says {"value": 150, "unit": "mV"}
